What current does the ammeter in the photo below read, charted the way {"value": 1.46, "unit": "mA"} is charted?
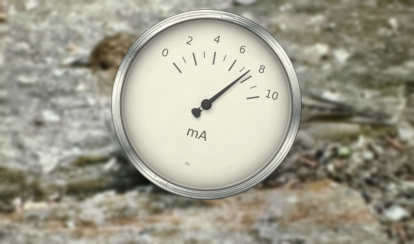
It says {"value": 7.5, "unit": "mA"}
